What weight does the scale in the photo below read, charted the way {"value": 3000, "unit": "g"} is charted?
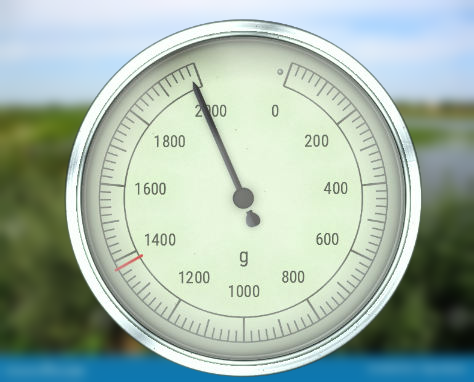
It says {"value": 1980, "unit": "g"}
